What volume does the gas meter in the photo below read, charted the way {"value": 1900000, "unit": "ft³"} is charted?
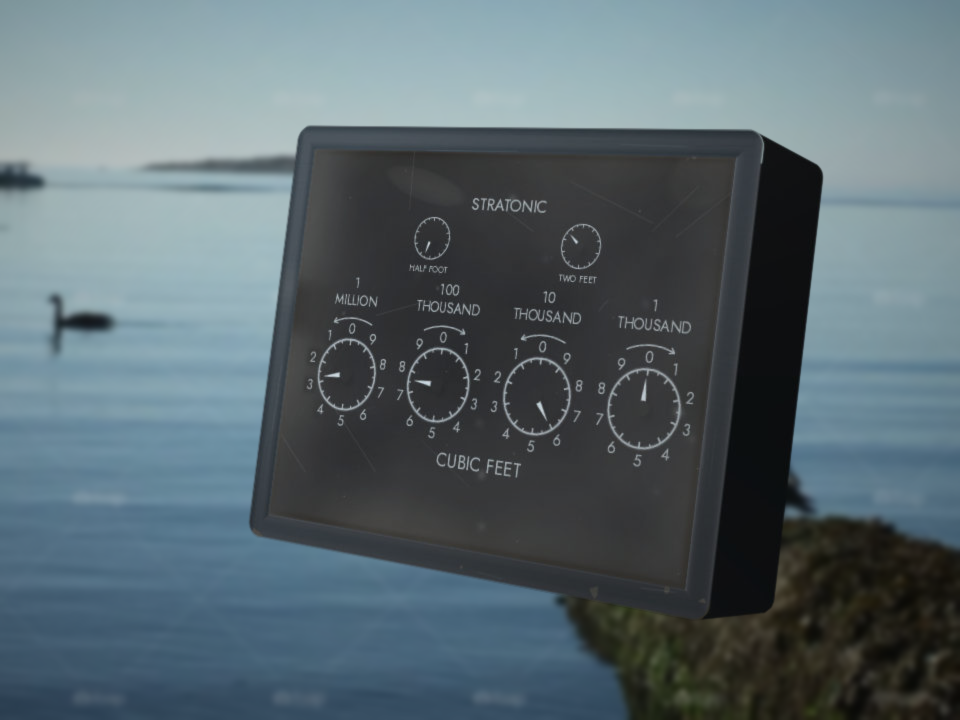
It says {"value": 276000, "unit": "ft³"}
